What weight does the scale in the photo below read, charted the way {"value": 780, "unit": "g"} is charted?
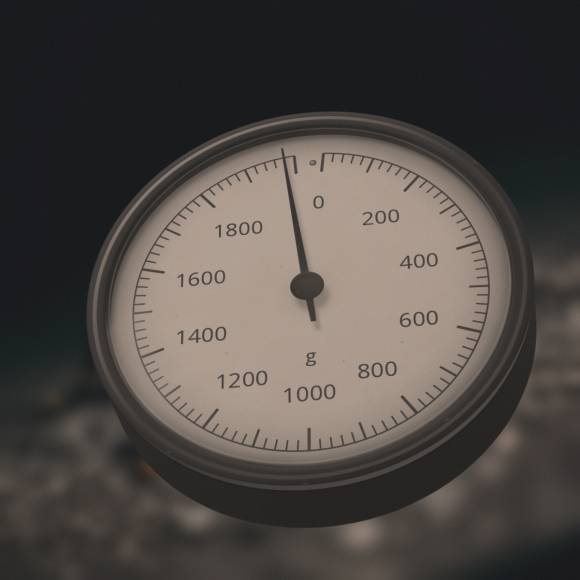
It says {"value": 1980, "unit": "g"}
